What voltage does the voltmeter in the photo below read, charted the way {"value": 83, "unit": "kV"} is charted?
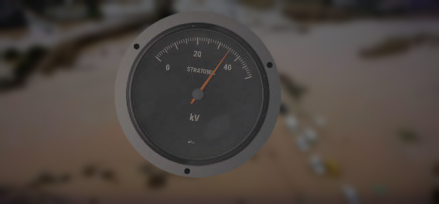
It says {"value": 35, "unit": "kV"}
